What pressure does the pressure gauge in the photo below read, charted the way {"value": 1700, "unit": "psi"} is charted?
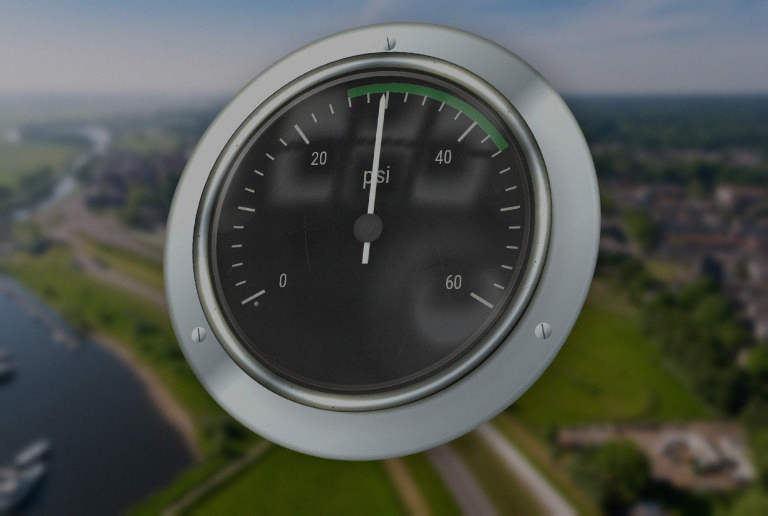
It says {"value": 30, "unit": "psi"}
